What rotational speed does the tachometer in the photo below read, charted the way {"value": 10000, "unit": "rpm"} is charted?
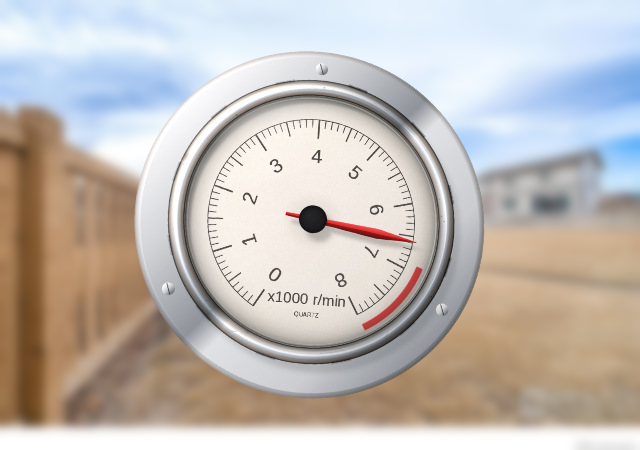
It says {"value": 6600, "unit": "rpm"}
